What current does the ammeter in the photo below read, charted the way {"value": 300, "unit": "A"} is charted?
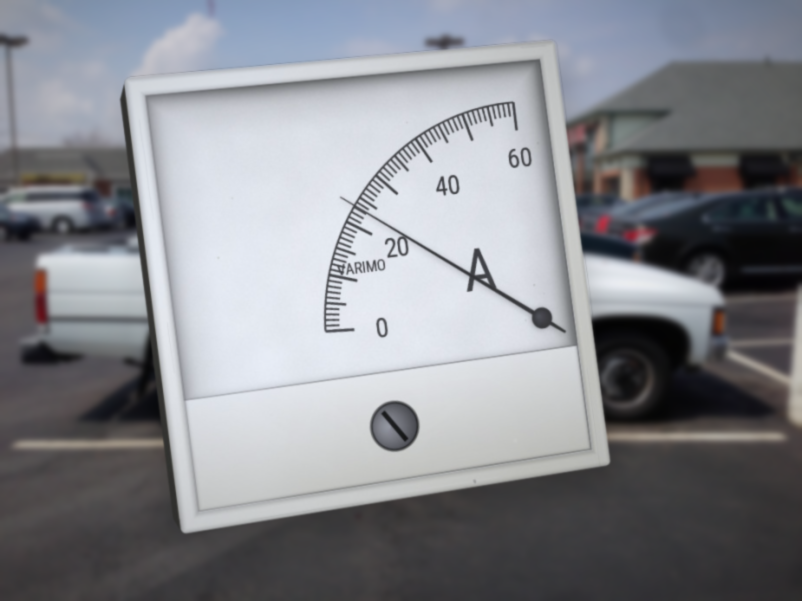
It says {"value": 23, "unit": "A"}
